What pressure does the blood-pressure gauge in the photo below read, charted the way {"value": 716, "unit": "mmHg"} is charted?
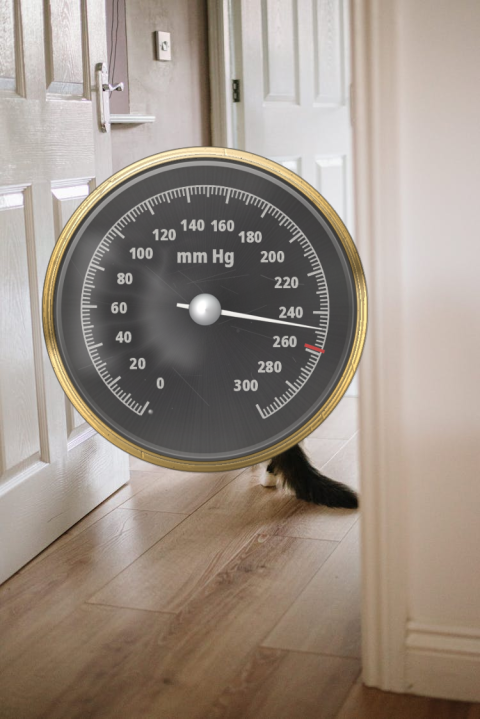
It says {"value": 248, "unit": "mmHg"}
